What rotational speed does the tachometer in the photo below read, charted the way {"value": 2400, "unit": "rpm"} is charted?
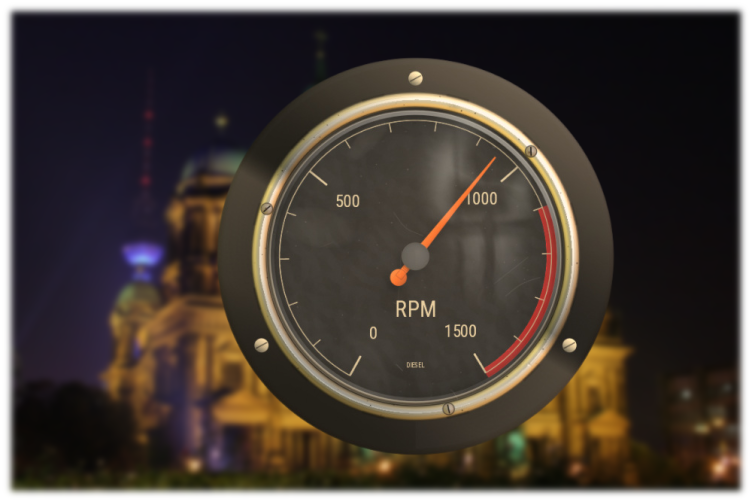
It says {"value": 950, "unit": "rpm"}
